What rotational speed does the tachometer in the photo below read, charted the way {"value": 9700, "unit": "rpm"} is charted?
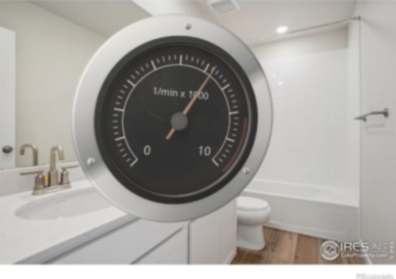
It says {"value": 6200, "unit": "rpm"}
